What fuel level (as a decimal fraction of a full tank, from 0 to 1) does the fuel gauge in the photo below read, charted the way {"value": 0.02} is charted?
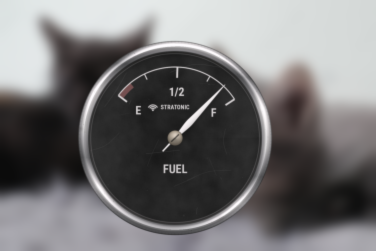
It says {"value": 0.875}
